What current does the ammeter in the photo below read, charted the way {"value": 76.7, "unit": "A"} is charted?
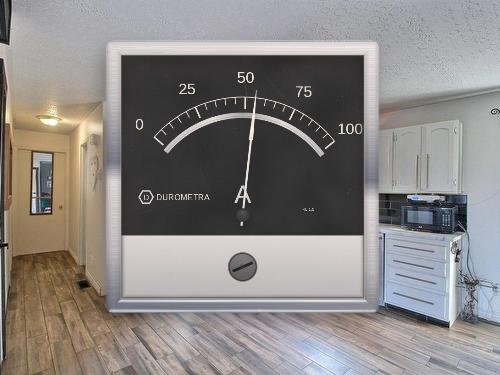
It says {"value": 55, "unit": "A"}
